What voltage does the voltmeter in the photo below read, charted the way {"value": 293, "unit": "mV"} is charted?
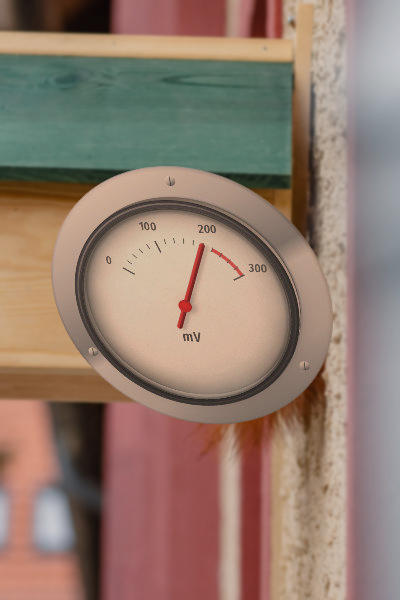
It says {"value": 200, "unit": "mV"}
